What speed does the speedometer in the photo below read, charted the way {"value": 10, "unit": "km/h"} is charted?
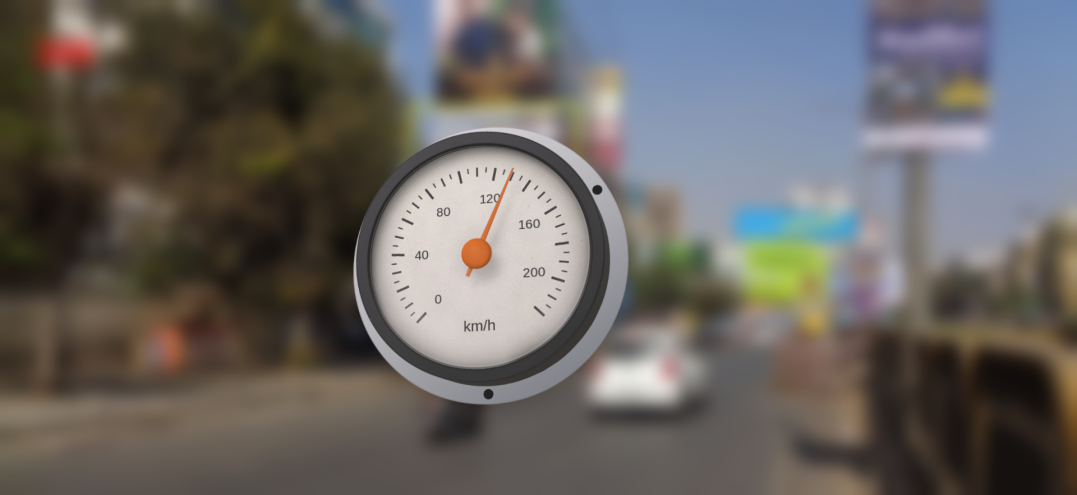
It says {"value": 130, "unit": "km/h"}
